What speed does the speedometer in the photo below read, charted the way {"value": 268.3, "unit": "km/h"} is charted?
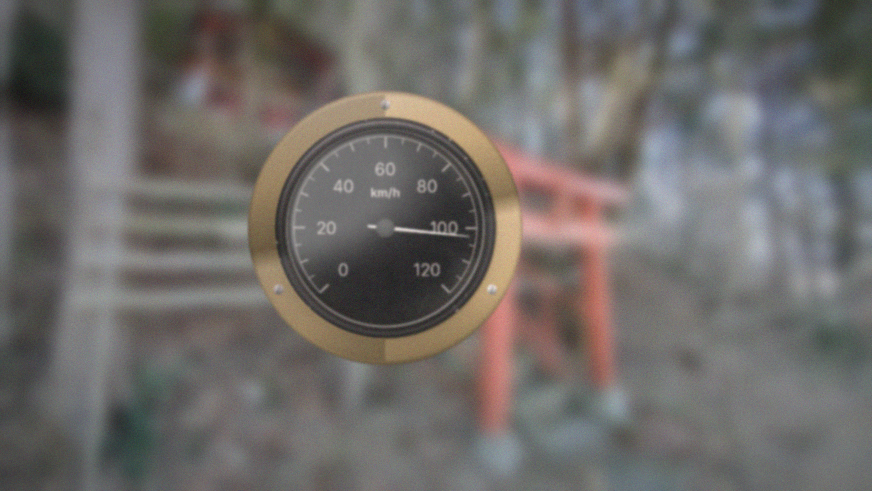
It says {"value": 102.5, "unit": "km/h"}
